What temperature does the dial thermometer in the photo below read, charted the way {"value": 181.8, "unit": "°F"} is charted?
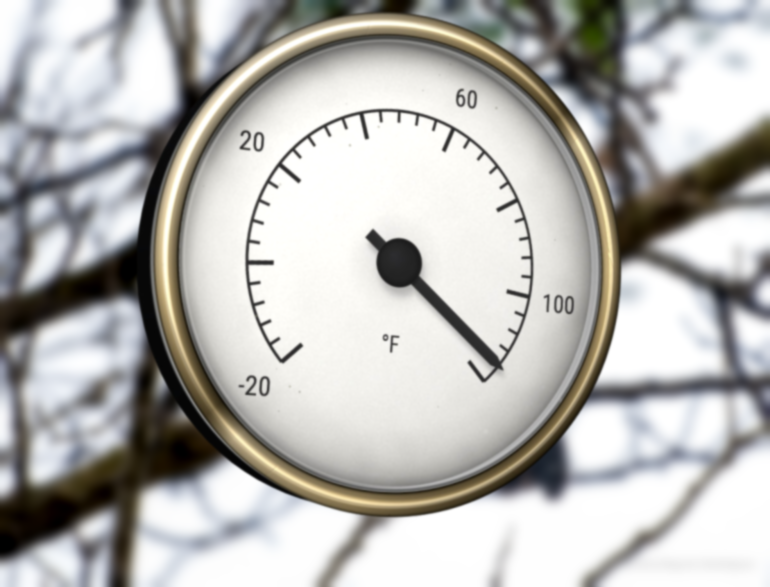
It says {"value": 116, "unit": "°F"}
